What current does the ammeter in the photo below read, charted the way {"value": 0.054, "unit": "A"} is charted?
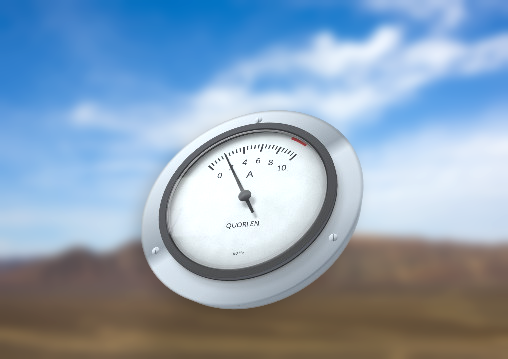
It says {"value": 2, "unit": "A"}
